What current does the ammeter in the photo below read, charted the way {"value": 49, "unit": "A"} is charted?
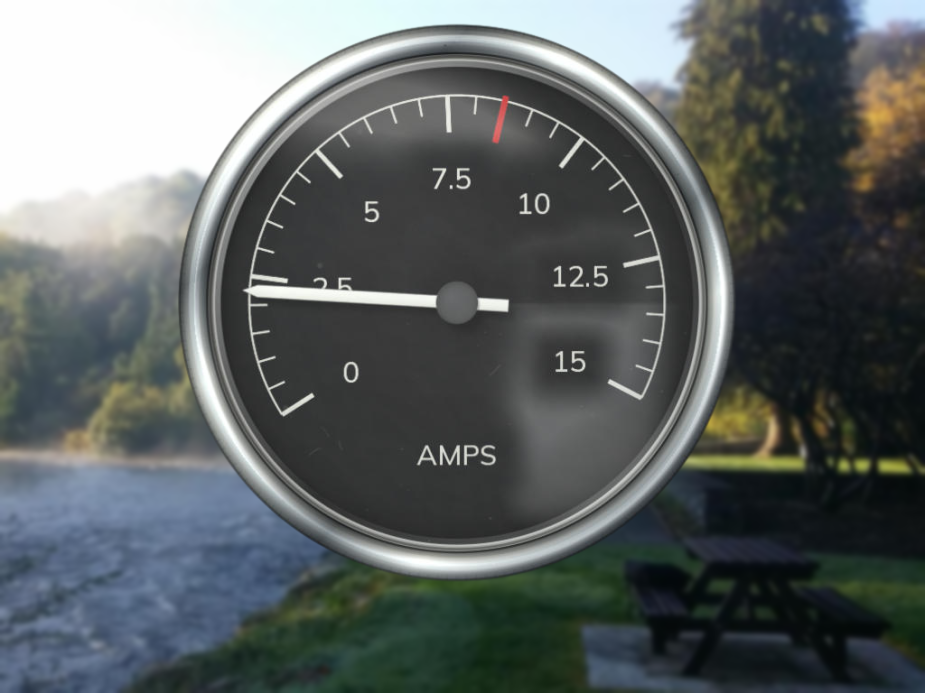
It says {"value": 2.25, "unit": "A"}
